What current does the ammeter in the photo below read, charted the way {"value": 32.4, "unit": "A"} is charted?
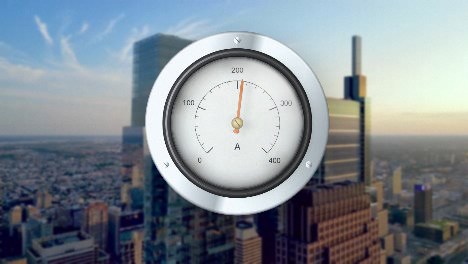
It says {"value": 210, "unit": "A"}
